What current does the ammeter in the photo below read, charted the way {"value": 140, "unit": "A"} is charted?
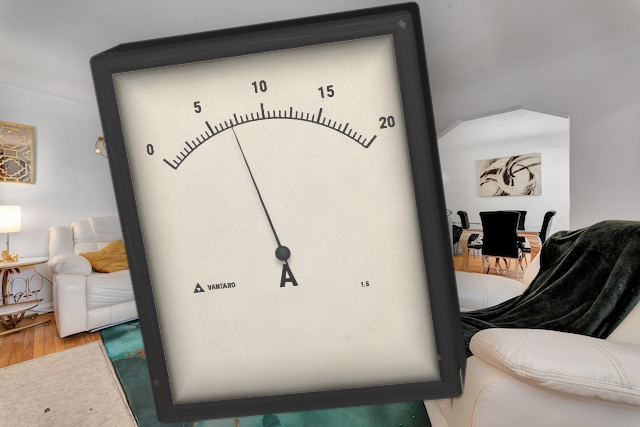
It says {"value": 7, "unit": "A"}
